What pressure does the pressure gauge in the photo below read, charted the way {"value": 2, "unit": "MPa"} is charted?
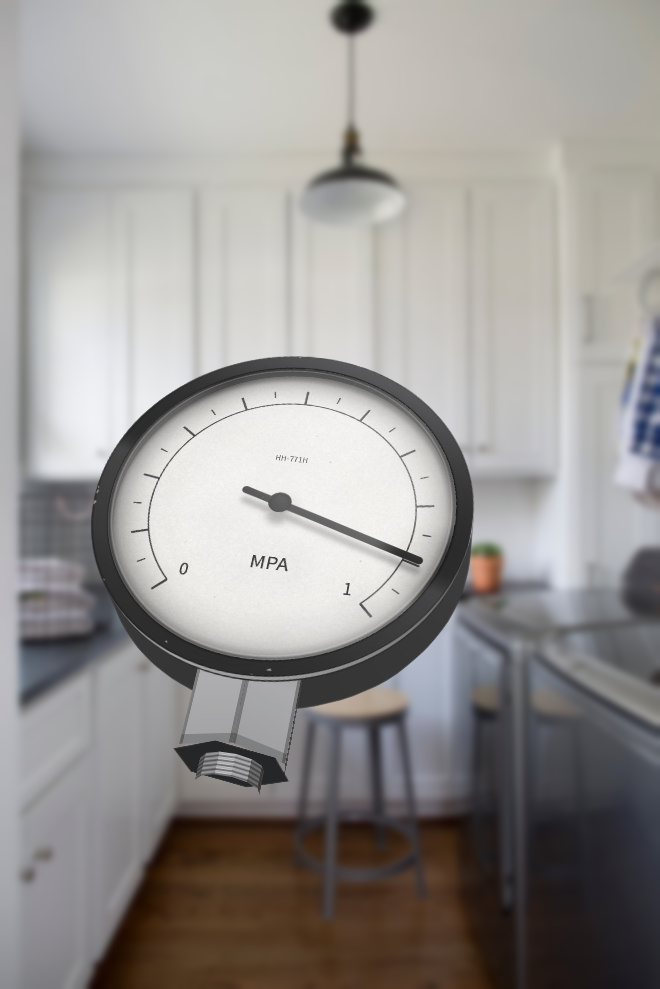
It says {"value": 0.9, "unit": "MPa"}
